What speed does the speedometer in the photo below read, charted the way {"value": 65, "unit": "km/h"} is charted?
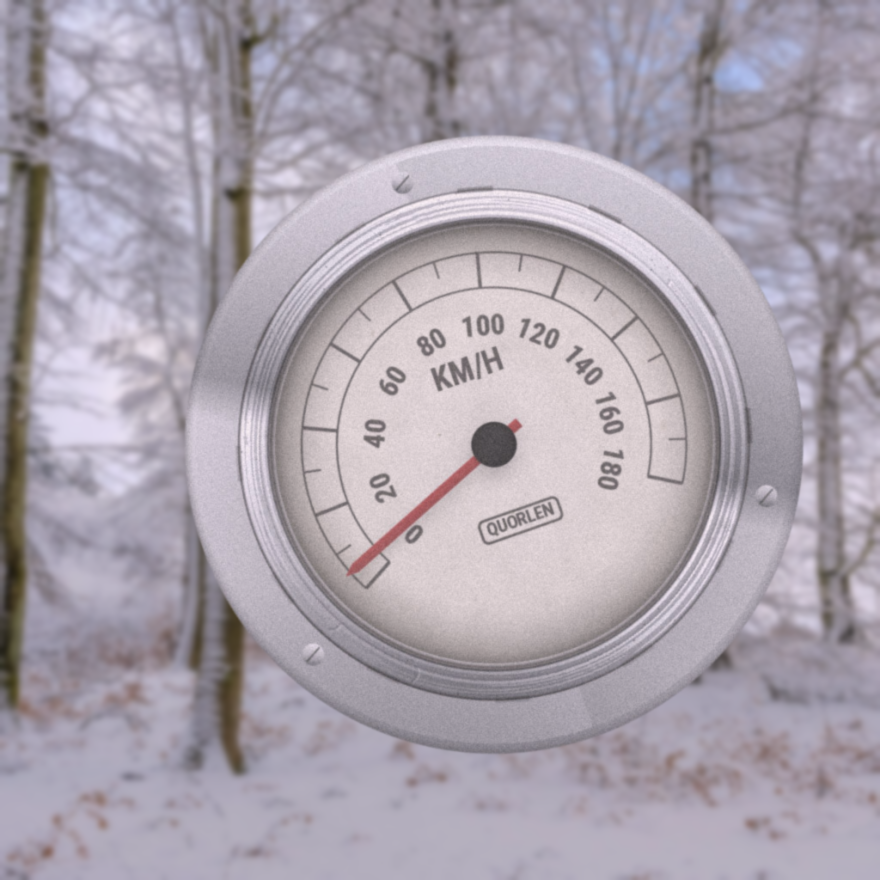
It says {"value": 5, "unit": "km/h"}
